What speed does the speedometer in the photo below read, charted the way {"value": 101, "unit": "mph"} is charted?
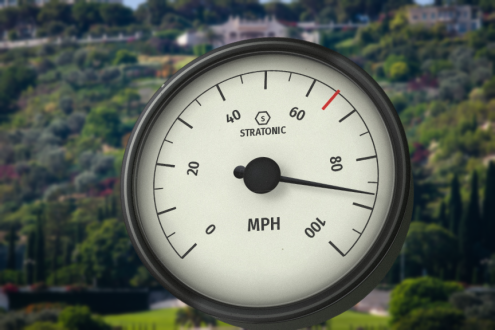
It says {"value": 87.5, "unit": "mph"}
